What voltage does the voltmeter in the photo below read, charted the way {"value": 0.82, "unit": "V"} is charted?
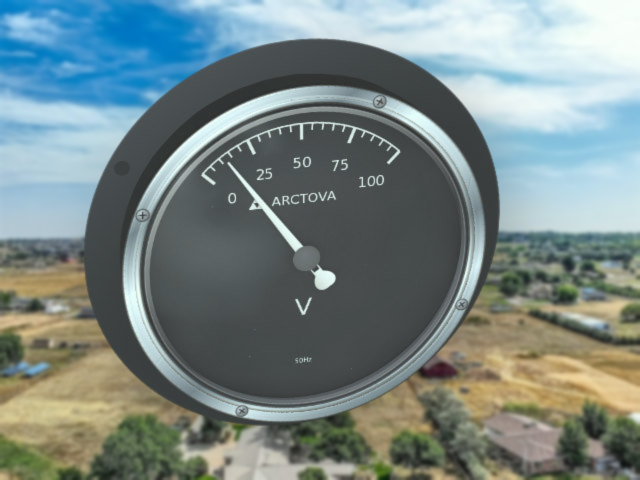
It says {"value": 12.5, "unit": "V"}
